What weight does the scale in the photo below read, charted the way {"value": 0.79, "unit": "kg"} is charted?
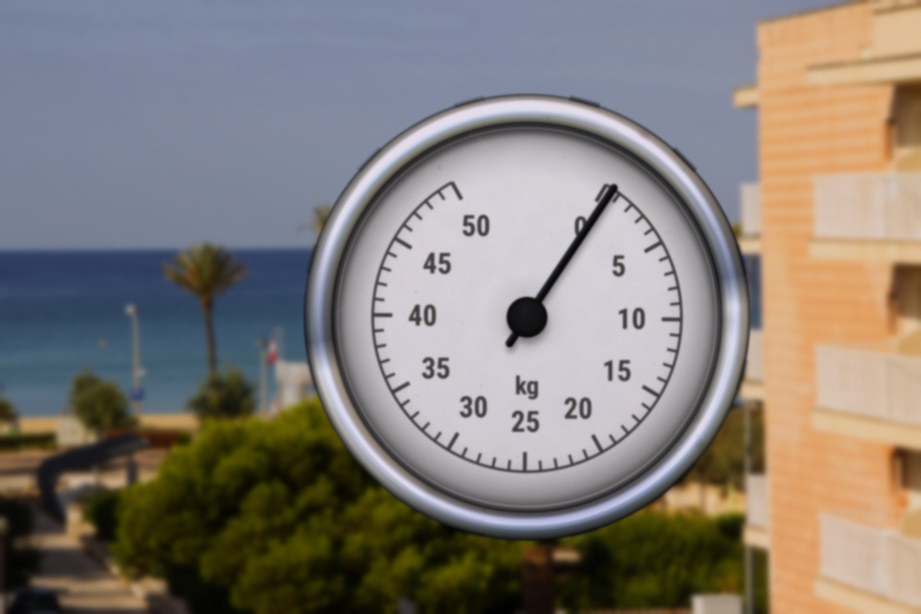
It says {"value": 0.5, "unit": "kg"}
